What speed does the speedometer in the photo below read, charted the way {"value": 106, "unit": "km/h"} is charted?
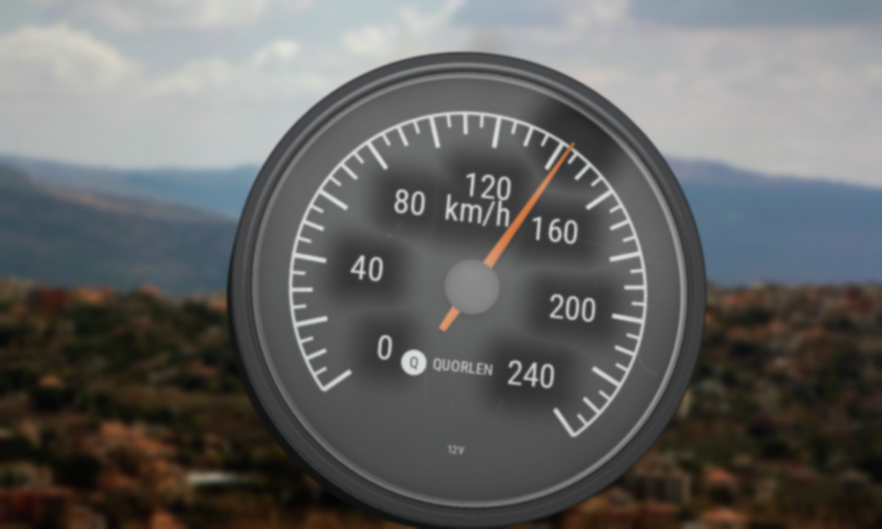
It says {"value": 142.5, "unit": "km/h"}
